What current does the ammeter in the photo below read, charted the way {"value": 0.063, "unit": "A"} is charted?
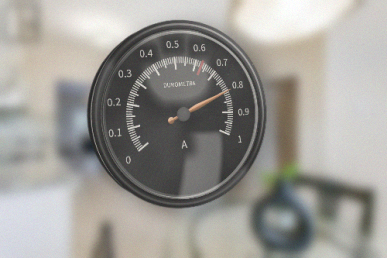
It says {"value": 0.8, "unit": "A"}
